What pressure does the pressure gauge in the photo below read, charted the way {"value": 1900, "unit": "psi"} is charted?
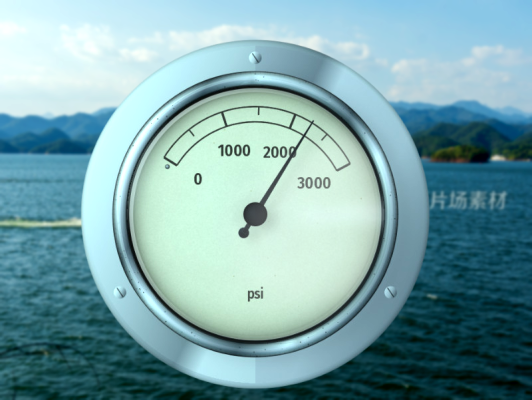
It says {"value": 2250, "unit": "psi"}
